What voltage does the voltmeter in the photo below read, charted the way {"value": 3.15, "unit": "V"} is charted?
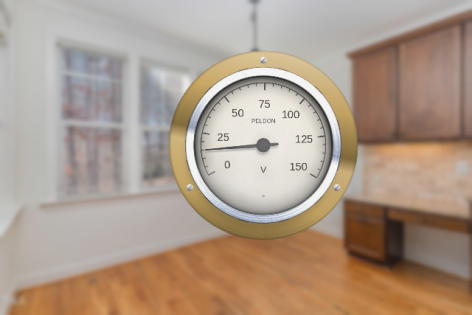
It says {"value": 15, "unit": "V"}
